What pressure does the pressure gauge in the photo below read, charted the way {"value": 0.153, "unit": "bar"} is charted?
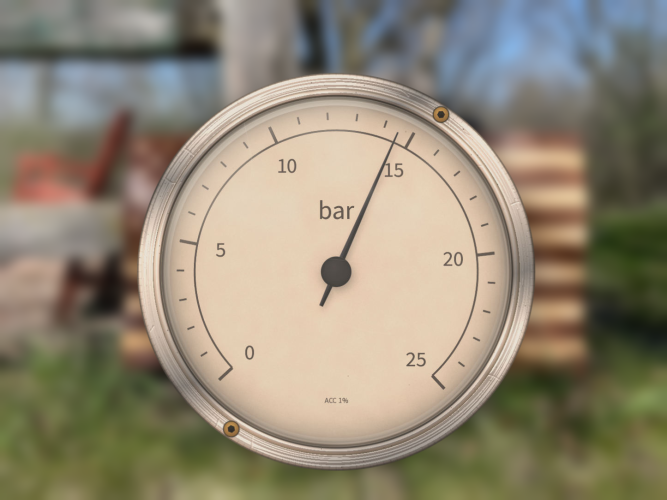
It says {"value": 14.5, "unit": "bar"}
